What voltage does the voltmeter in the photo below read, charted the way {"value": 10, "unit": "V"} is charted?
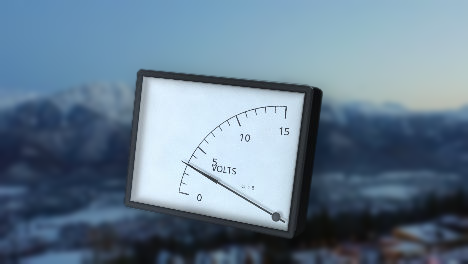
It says {"value": 3, "unit": "V"}
